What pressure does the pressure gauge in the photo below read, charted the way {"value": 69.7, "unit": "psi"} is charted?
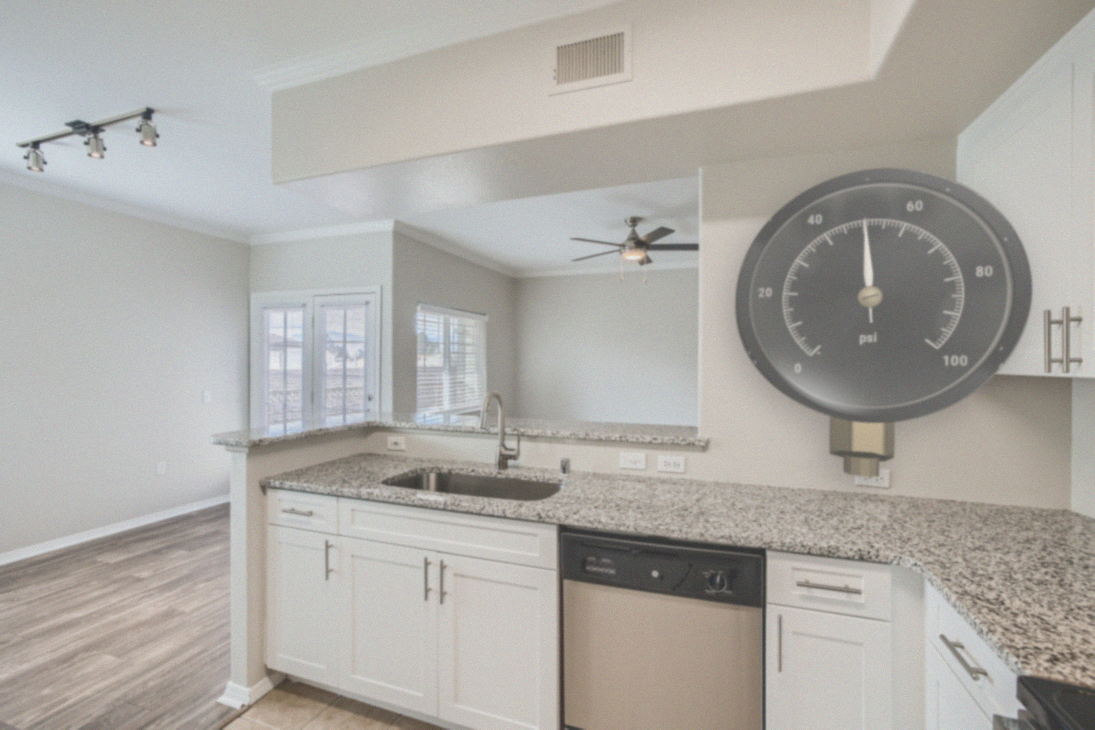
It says {"value": 50, "unit": "psi"}
